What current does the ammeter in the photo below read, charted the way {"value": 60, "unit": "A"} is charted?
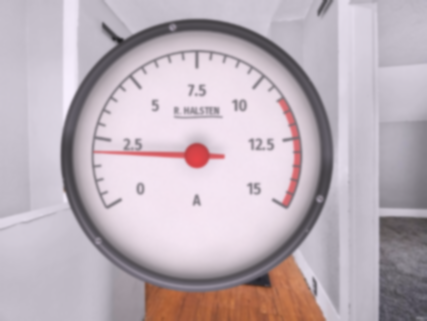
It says {"value": 2, "unit": "A"}
